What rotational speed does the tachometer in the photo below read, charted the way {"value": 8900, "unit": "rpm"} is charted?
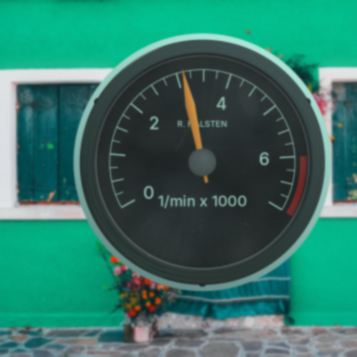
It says {"value": 3125, "unit": "rpm"}
